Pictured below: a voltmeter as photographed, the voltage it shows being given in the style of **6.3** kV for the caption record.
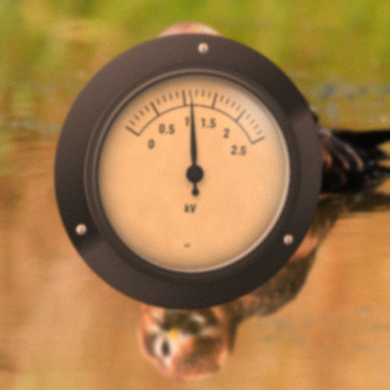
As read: **1.1** kV
